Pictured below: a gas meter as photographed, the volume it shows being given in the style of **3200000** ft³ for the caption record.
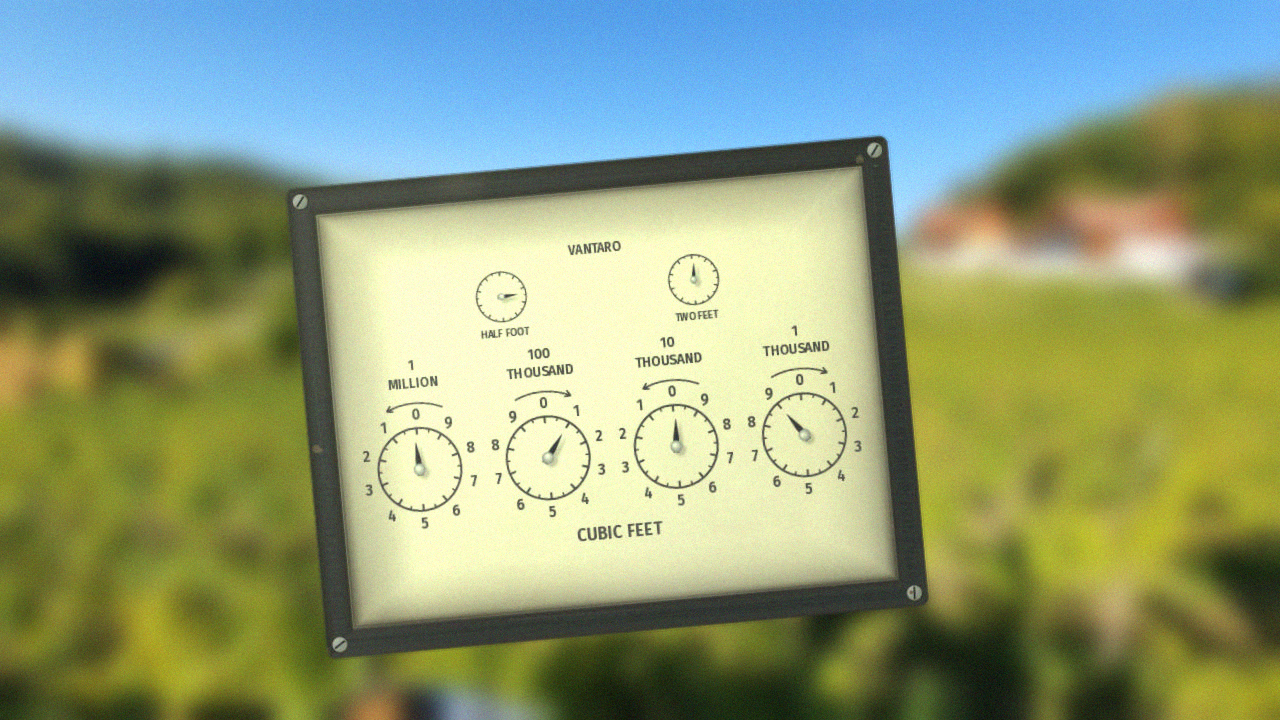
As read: **9900** ft³
